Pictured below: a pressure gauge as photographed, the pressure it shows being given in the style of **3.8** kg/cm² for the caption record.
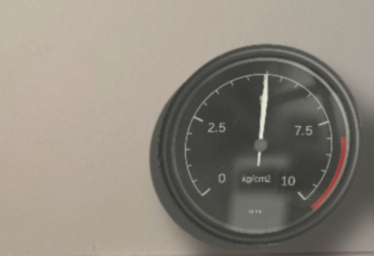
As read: **5** kg/cm²
